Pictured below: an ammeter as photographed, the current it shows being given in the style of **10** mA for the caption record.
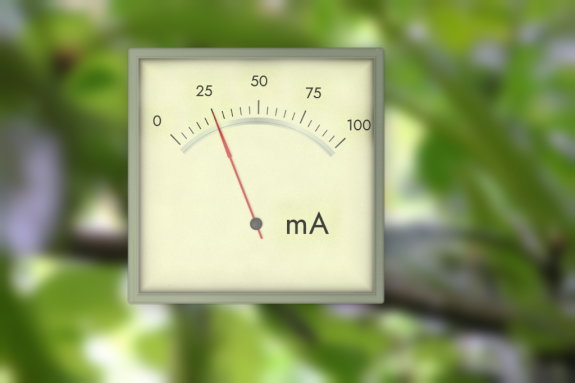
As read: **25** mA
